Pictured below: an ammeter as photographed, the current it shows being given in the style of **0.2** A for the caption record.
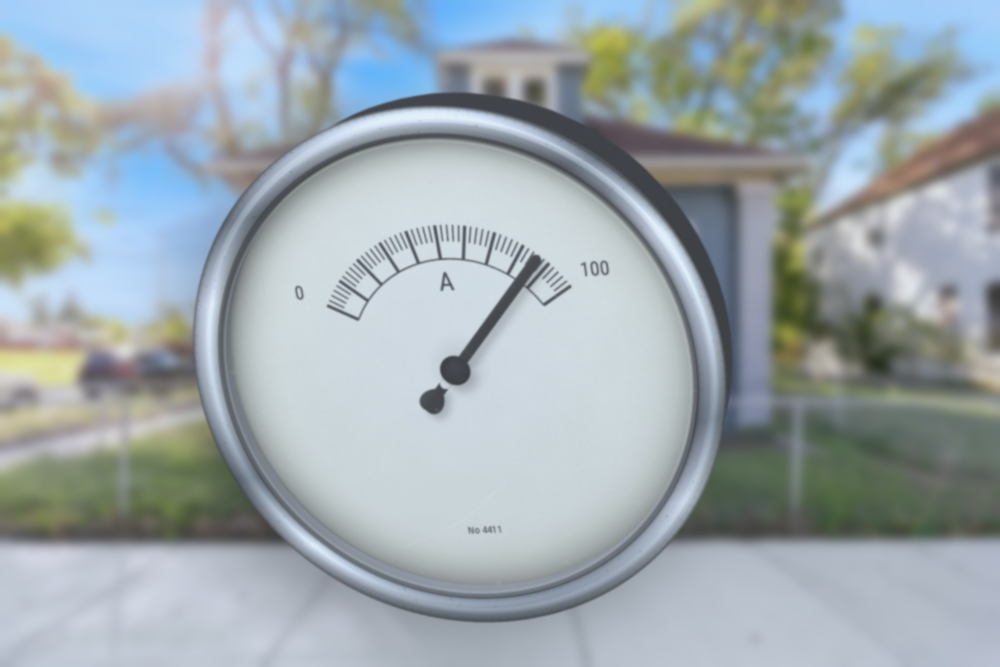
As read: **86** A
